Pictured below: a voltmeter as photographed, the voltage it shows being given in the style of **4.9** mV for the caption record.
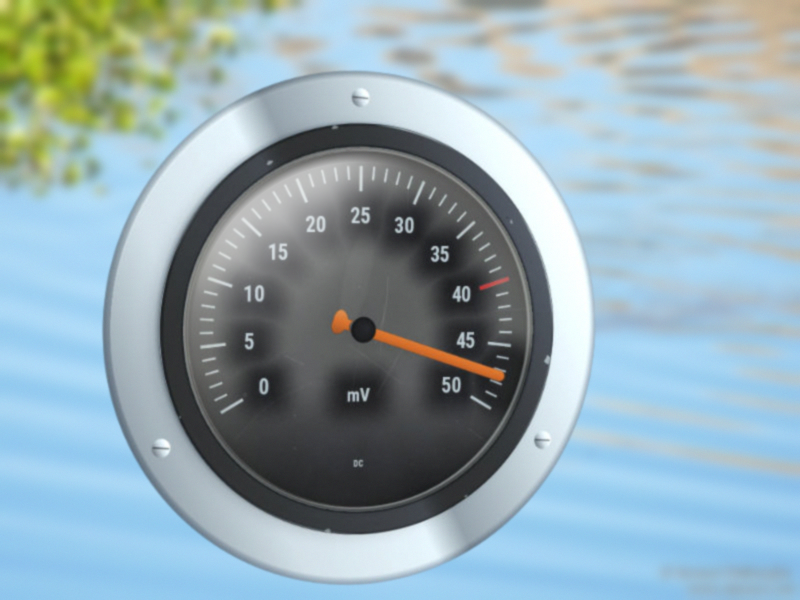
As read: **47.5** mV
